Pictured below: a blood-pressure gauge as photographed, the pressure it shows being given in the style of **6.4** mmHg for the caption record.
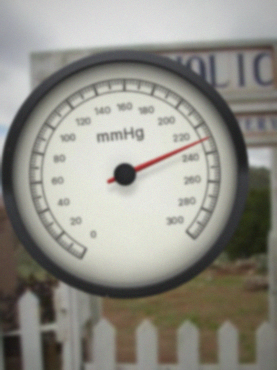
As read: **230** mmHg
